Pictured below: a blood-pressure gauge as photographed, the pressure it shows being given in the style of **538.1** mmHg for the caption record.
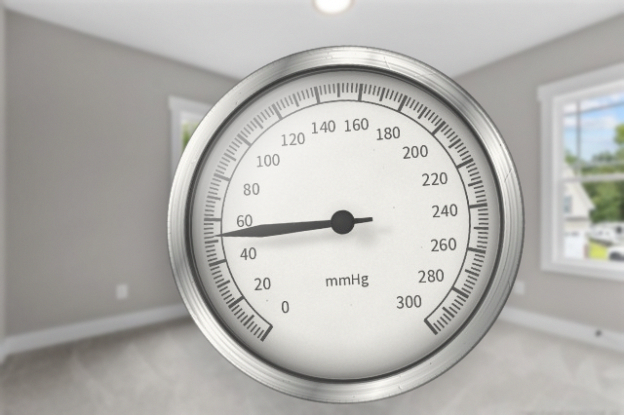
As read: **52** mmHg
